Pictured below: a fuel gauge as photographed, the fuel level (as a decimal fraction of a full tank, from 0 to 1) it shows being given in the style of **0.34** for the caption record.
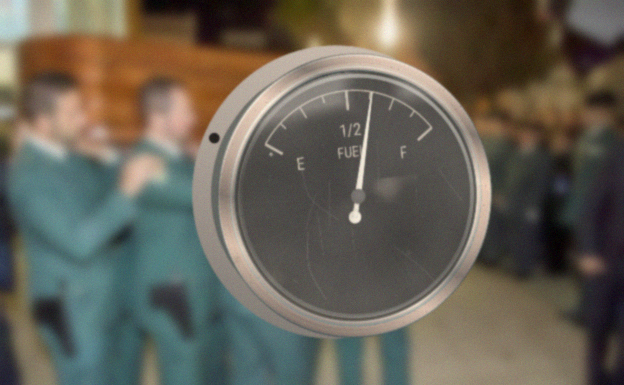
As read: **0.625**
